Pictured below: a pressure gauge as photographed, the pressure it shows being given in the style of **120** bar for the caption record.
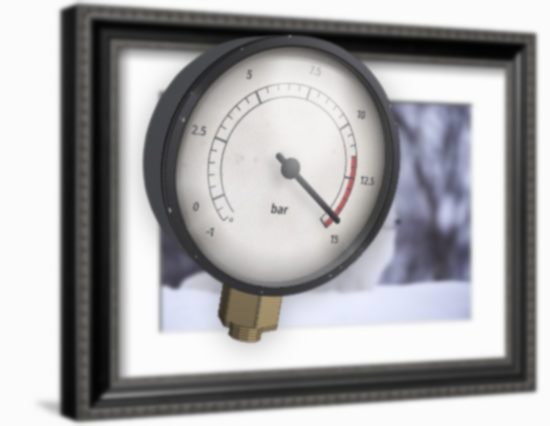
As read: **14.5** bar
